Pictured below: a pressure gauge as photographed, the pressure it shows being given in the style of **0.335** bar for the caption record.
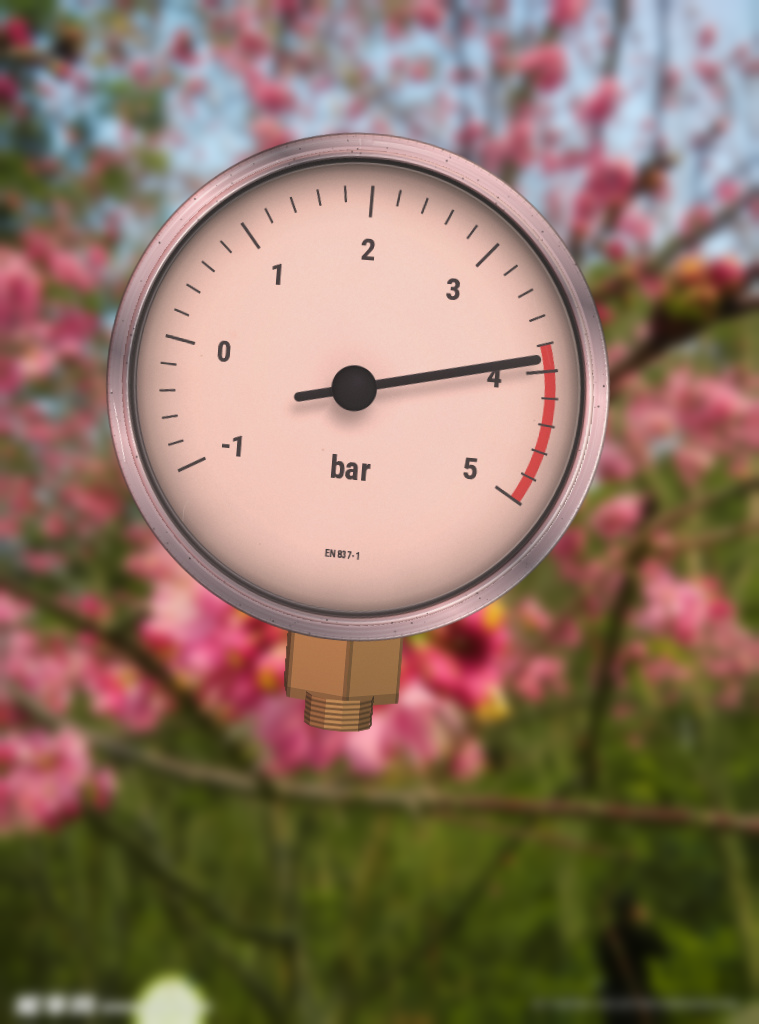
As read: **3.9** bar
